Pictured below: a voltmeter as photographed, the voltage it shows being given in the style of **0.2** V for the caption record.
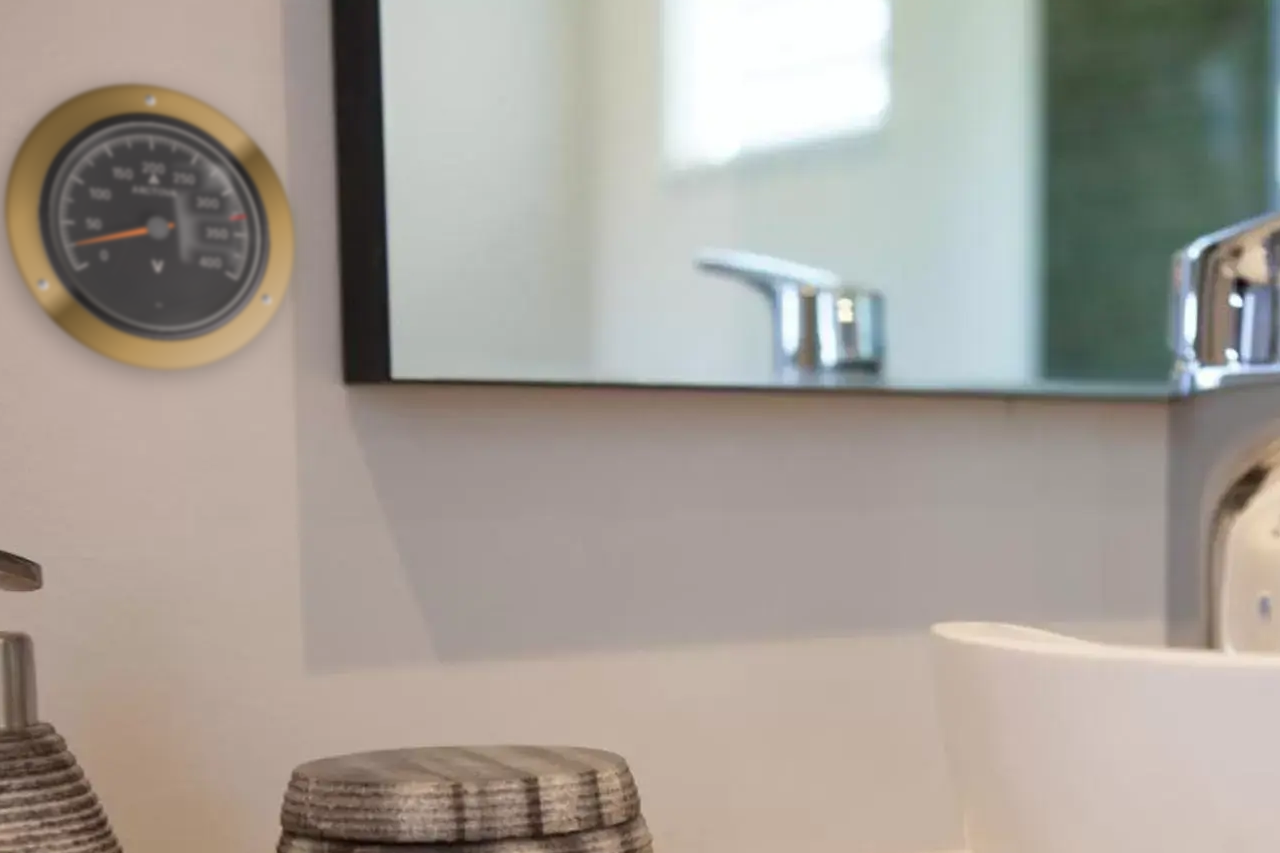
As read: **25** V
